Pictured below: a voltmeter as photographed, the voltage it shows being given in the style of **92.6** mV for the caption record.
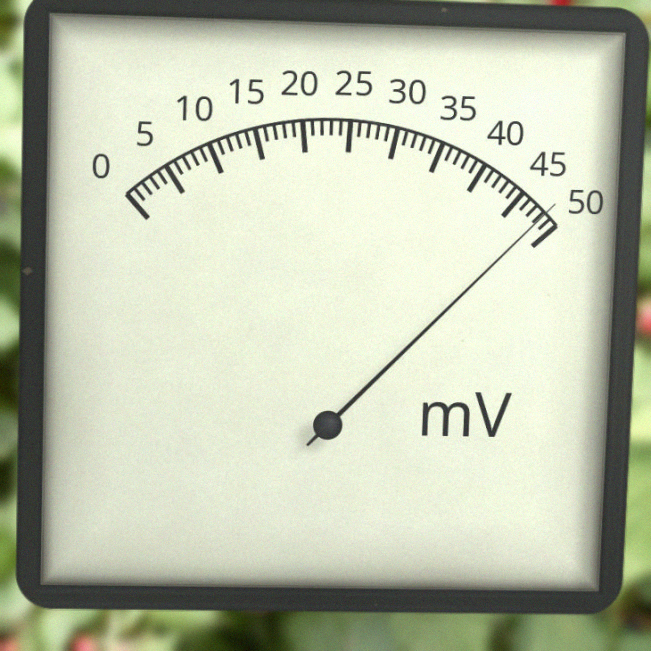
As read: **48** mV
